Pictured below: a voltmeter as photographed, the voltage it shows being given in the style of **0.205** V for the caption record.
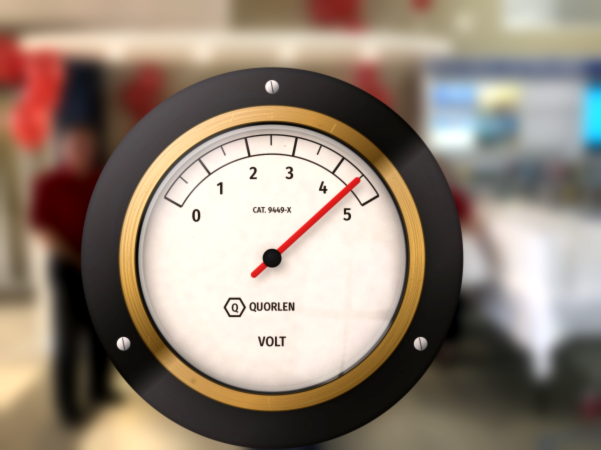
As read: **4.5** V
